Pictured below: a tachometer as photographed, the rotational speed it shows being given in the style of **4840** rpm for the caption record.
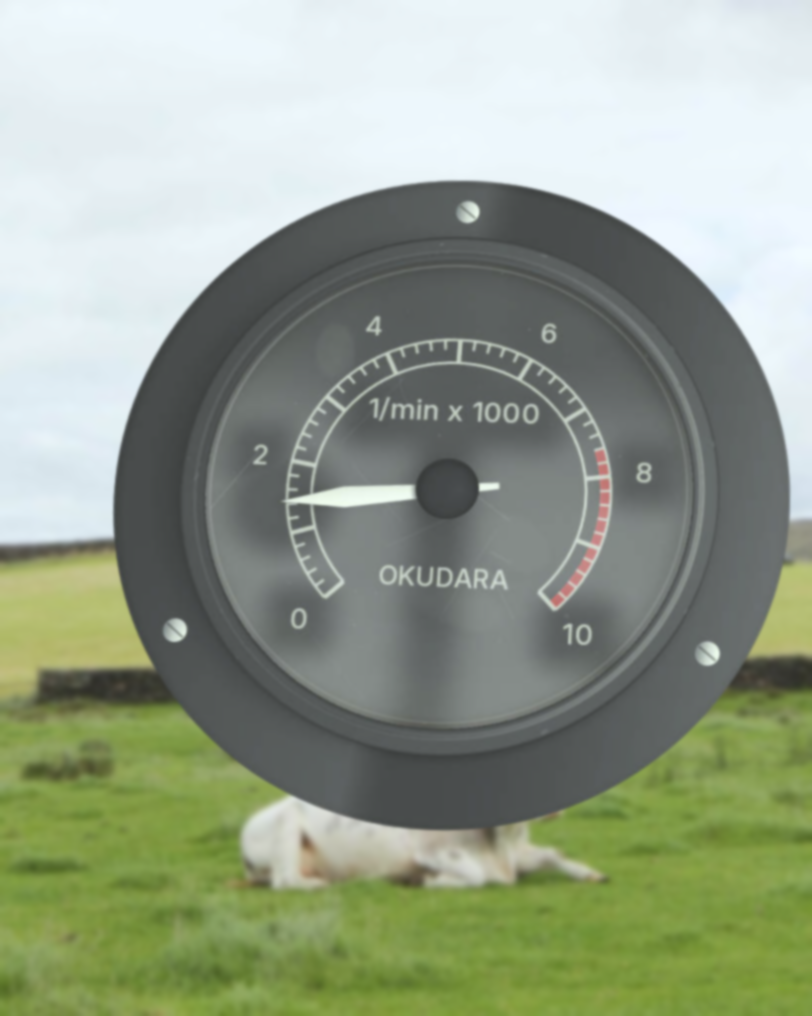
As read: **1400** rpm
